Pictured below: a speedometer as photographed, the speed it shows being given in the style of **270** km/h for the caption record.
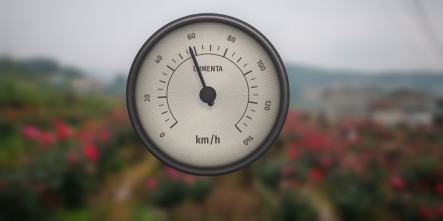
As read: **57.5** km/h
